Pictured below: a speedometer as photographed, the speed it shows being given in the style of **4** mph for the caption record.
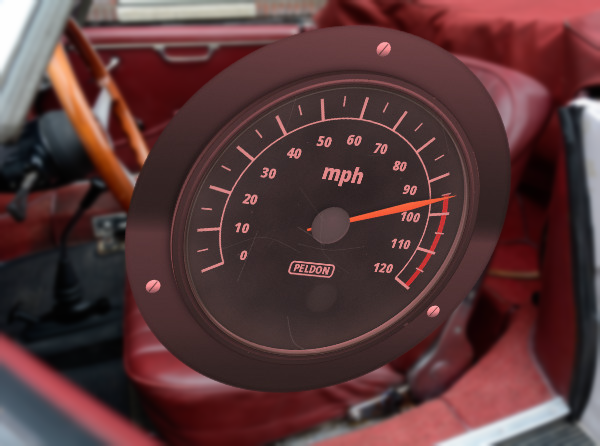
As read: **95** mph
